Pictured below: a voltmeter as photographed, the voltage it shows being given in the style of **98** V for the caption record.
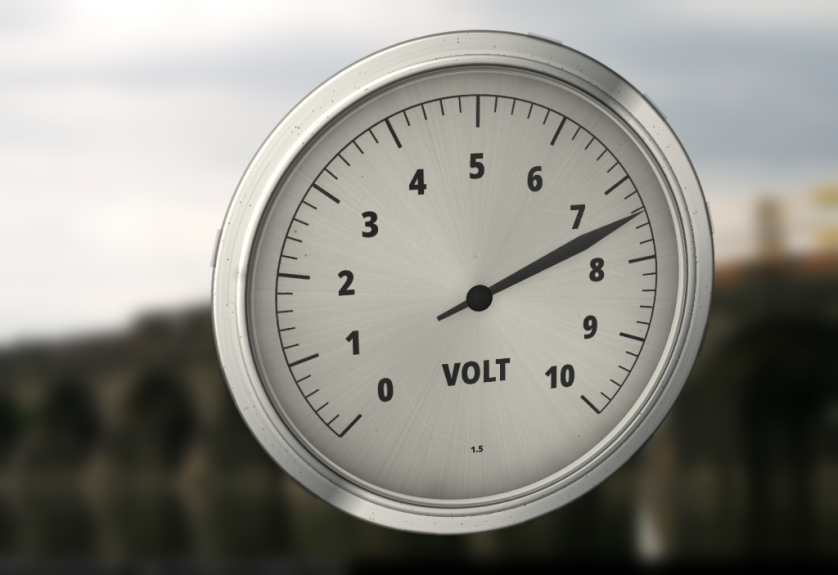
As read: **7.4** V
